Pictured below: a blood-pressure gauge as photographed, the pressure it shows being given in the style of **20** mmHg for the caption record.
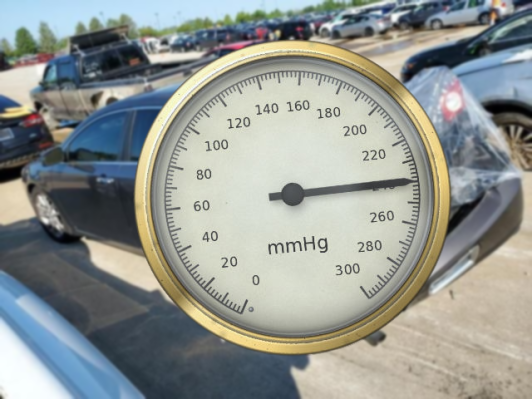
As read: **240** mmHg
